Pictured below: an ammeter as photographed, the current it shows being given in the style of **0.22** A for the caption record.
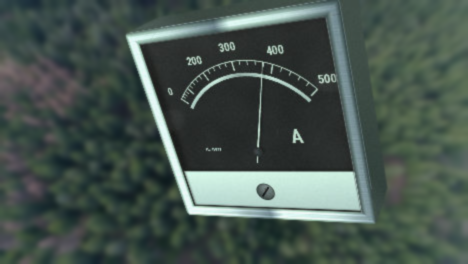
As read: **380** A
